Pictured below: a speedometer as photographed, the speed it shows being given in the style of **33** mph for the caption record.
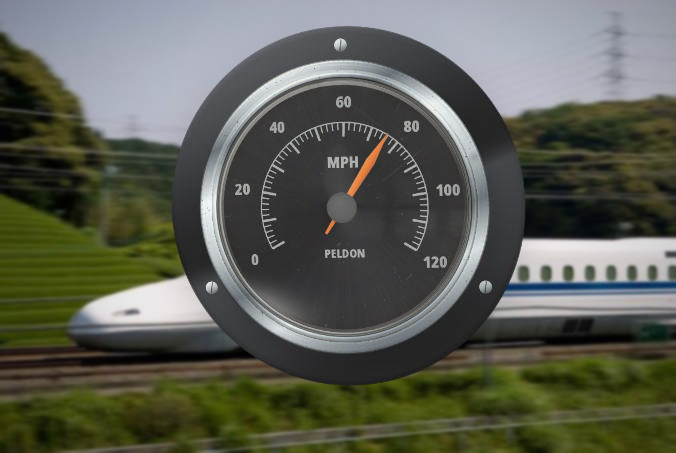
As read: **76** mph
